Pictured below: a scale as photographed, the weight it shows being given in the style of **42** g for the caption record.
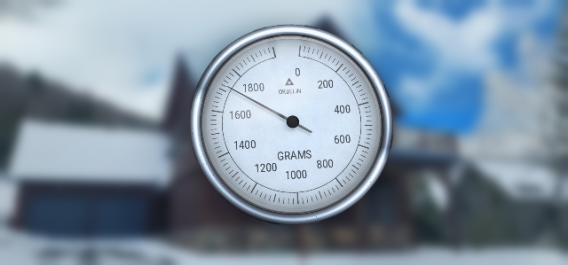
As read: **1720** g
